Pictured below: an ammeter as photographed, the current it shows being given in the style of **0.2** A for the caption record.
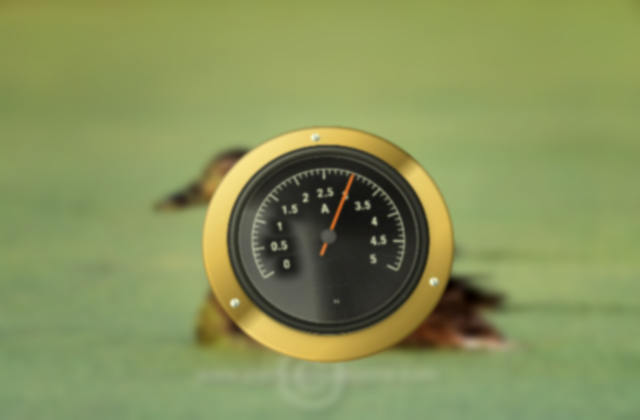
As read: **3** A
